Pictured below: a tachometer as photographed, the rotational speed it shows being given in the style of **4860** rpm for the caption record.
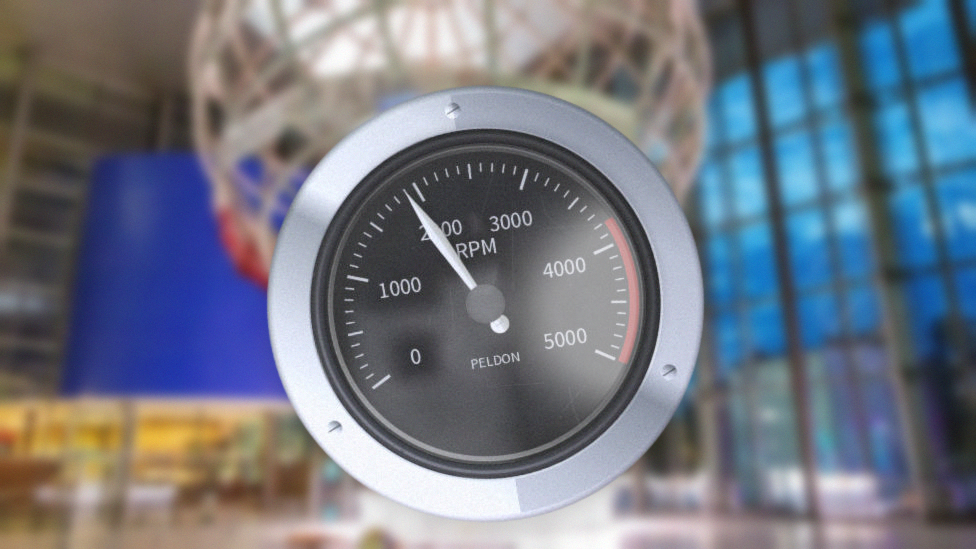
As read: **1900** rpm
